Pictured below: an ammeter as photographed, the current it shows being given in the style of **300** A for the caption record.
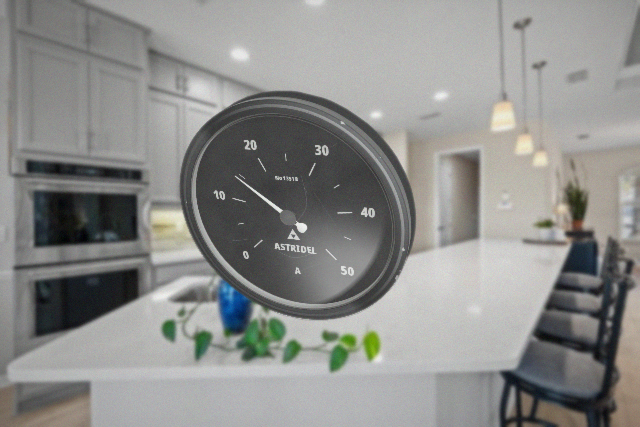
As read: **15** A
